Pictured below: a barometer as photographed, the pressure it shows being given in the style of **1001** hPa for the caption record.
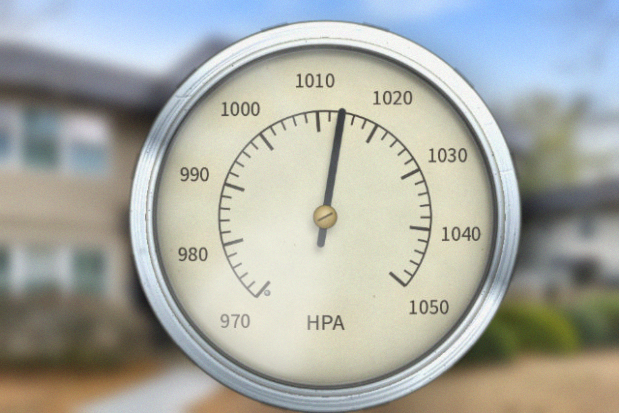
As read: **1014** hPa
